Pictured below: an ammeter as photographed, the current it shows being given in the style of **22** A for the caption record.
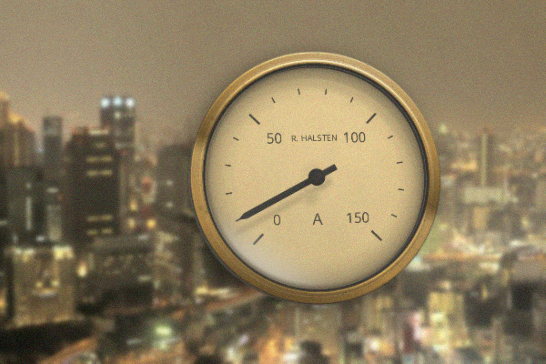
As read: **10** A
